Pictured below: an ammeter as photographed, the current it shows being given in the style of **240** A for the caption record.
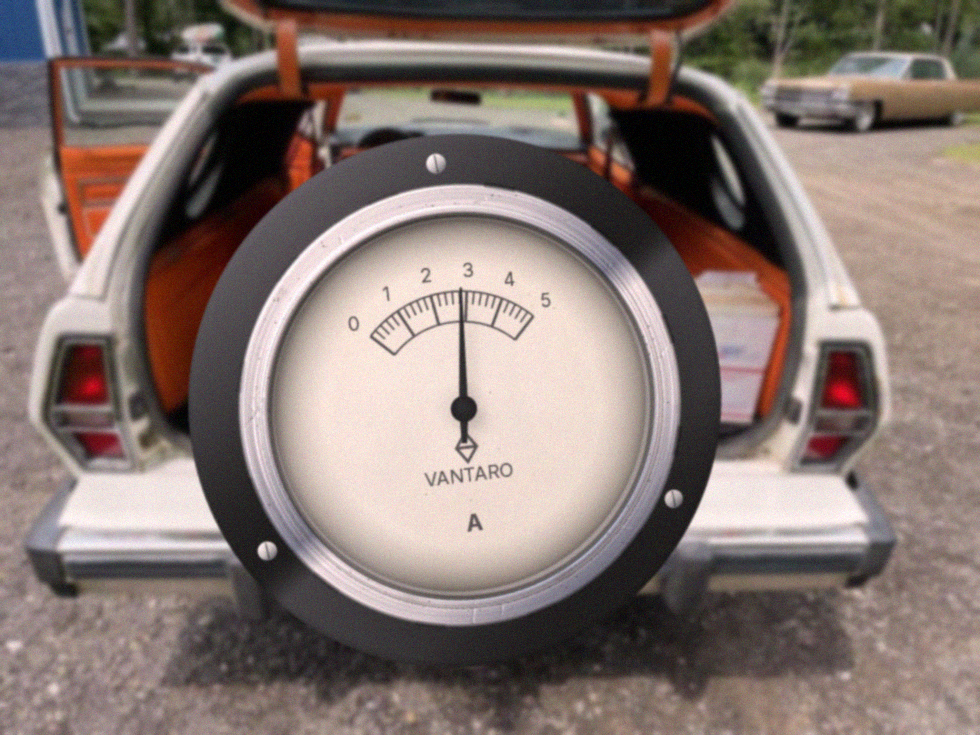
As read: **2.8** A
